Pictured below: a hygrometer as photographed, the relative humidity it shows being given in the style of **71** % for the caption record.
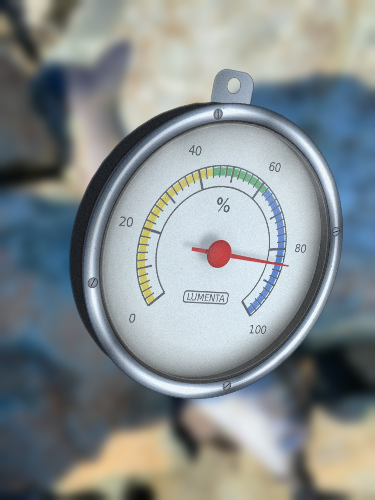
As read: **84** %
